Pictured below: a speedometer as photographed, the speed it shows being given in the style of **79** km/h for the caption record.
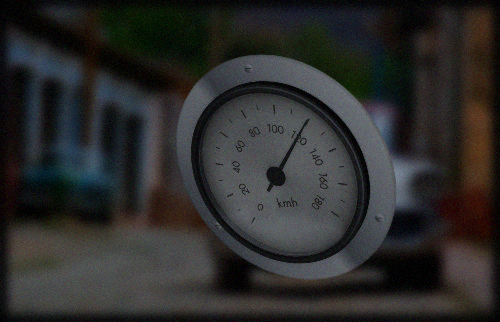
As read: **120** km/h
